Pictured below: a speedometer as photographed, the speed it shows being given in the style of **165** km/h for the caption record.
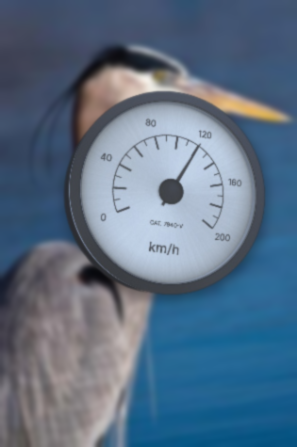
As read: **120** km/h
